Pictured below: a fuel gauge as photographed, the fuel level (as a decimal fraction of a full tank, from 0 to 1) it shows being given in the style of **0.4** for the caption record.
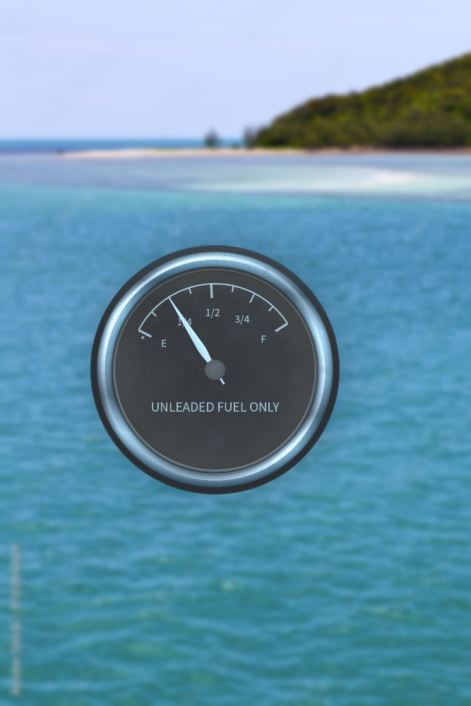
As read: **0.25**
